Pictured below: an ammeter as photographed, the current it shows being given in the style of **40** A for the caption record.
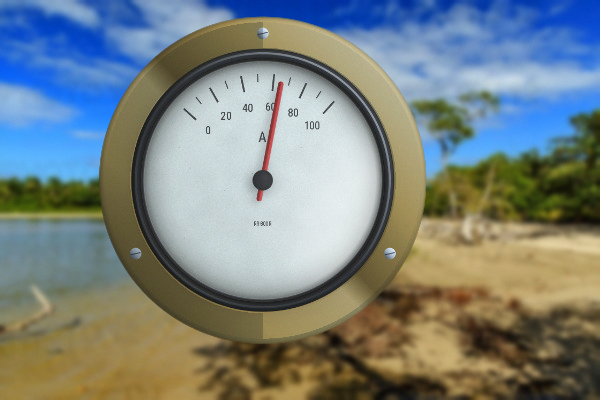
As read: **65** A
